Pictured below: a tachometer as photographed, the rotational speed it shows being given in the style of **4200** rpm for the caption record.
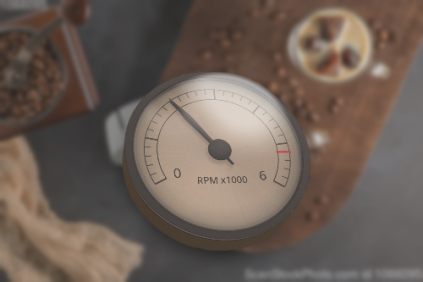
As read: **2000** rpm
